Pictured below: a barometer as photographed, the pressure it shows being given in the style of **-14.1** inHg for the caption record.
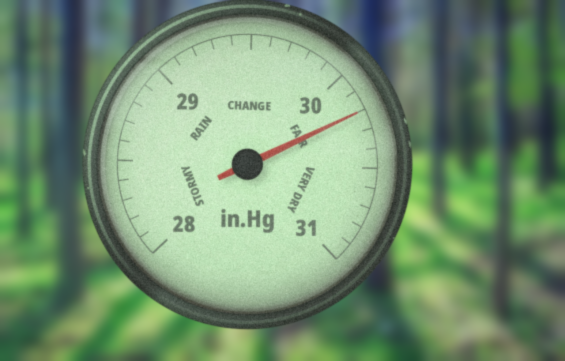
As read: **30.2** inHg
